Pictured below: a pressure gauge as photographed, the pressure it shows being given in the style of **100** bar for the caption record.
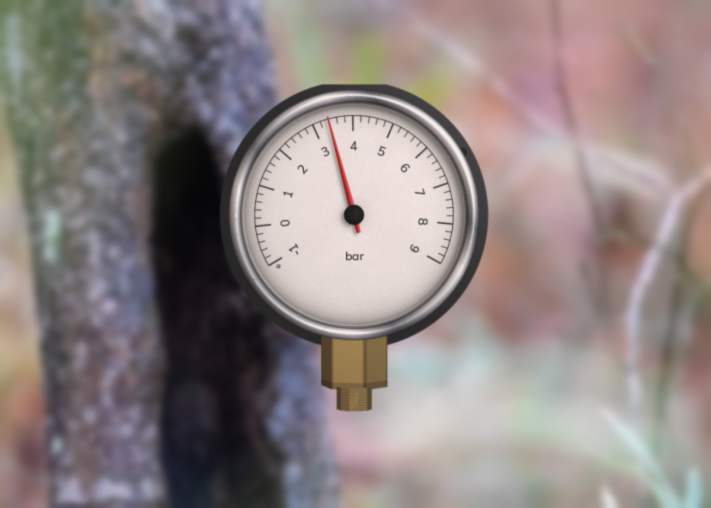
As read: **3.4** bar
